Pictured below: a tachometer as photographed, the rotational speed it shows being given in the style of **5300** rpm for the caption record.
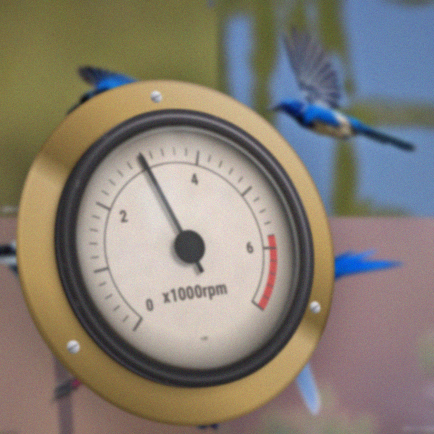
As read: **3000** rpm
